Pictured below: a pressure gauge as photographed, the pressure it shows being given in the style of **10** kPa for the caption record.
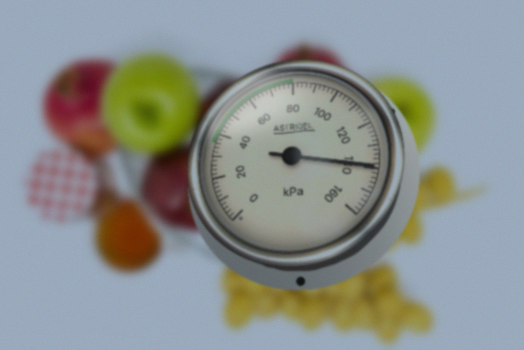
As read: **140** kPa
